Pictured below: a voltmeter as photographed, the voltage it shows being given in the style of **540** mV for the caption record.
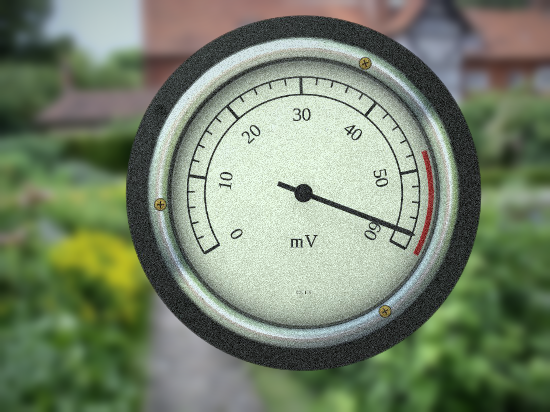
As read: **58** mV
